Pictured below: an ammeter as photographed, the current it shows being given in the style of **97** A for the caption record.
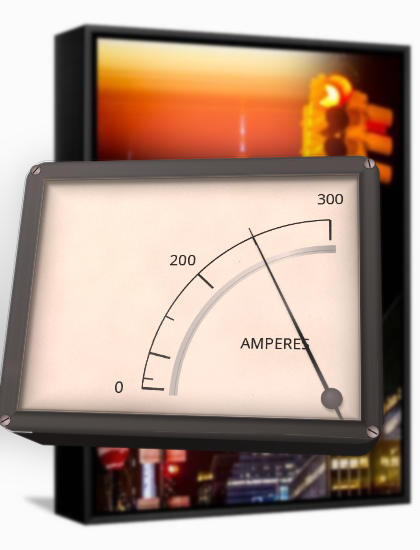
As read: **250** A
